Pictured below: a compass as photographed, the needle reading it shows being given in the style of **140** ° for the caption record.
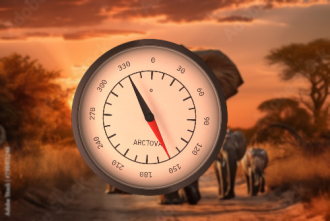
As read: **150** °
